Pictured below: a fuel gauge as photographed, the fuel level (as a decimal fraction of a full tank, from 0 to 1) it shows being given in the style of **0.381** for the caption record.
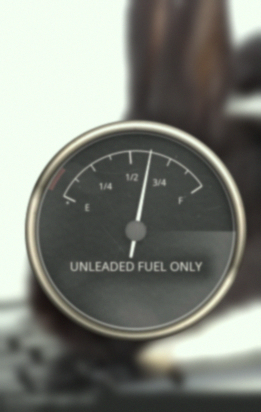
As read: **0.625**
